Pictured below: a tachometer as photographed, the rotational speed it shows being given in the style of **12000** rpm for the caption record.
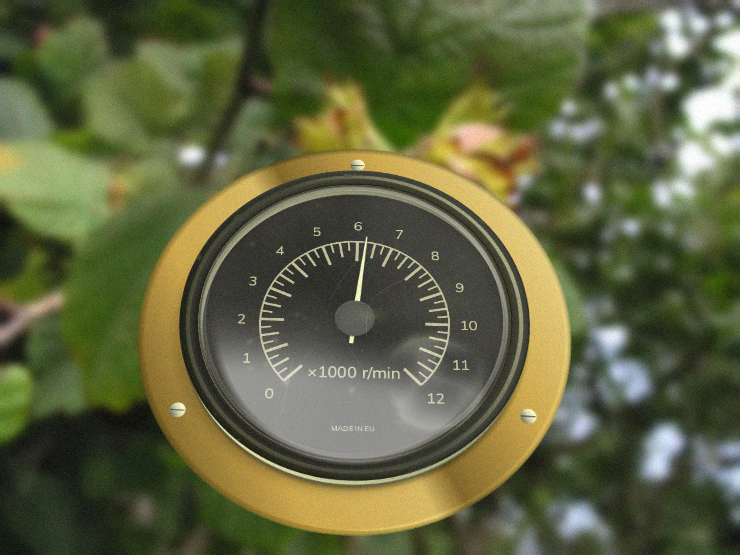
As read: **6250** rpm
